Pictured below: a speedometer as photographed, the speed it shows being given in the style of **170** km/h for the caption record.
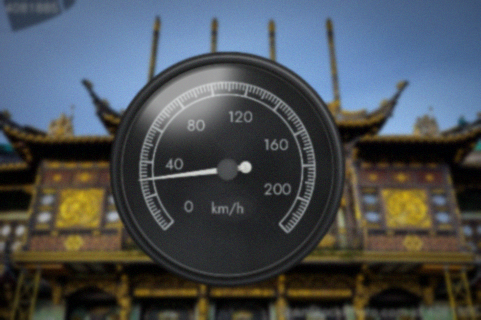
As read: **30** km/h
